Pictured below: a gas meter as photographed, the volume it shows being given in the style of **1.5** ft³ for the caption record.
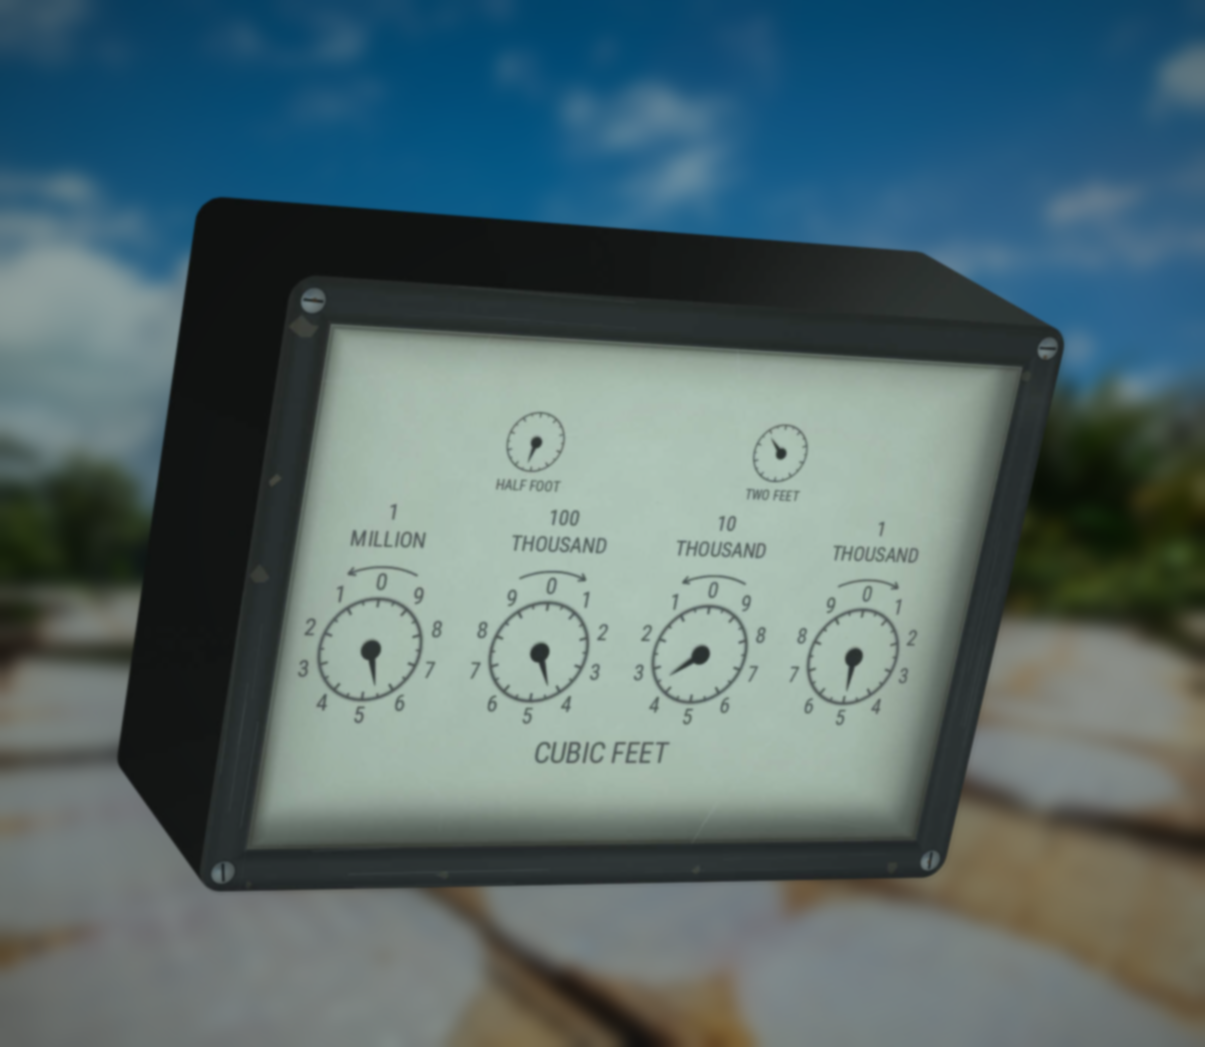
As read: **543500** ft³
